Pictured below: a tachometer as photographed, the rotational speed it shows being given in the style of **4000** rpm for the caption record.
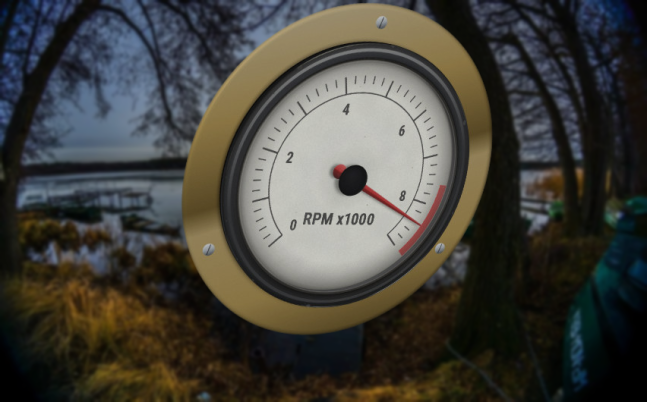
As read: **8400** rpm
